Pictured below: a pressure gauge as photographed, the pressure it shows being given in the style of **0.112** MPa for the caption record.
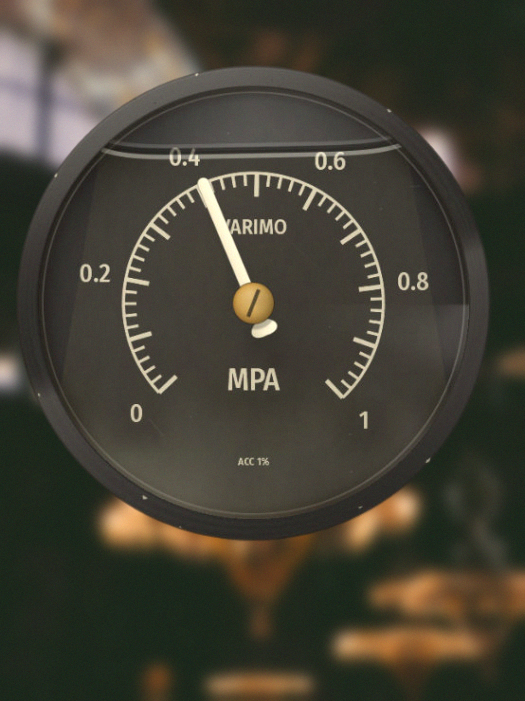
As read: **0.41** MPa
